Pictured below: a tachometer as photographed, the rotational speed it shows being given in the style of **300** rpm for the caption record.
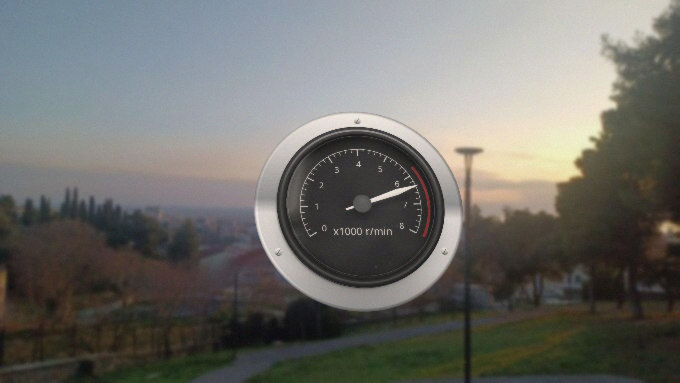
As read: **6400** rpm
